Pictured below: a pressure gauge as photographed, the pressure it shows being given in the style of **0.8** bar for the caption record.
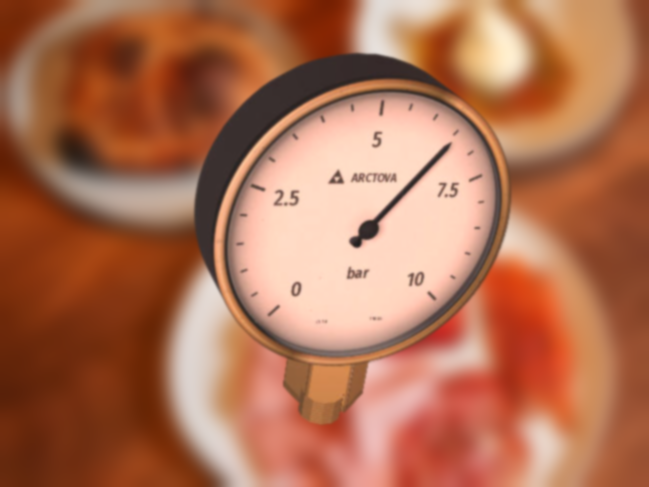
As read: **6.5** bar
